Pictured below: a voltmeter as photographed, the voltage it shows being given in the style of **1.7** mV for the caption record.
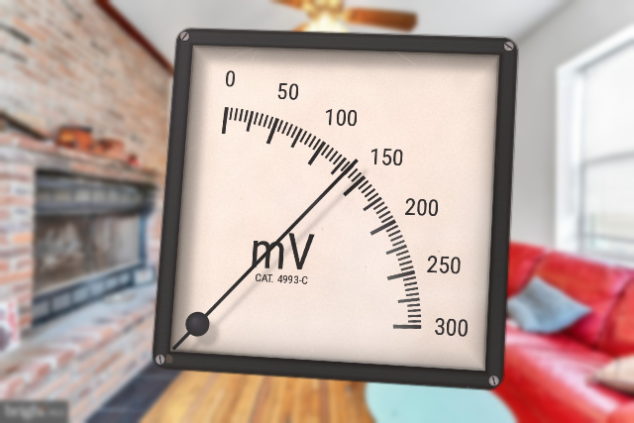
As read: **135** mV
